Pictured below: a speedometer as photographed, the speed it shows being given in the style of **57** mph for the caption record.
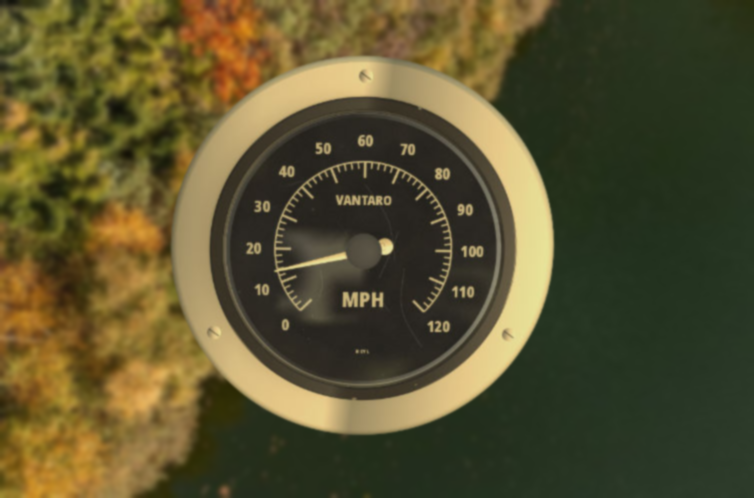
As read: **14** mph
